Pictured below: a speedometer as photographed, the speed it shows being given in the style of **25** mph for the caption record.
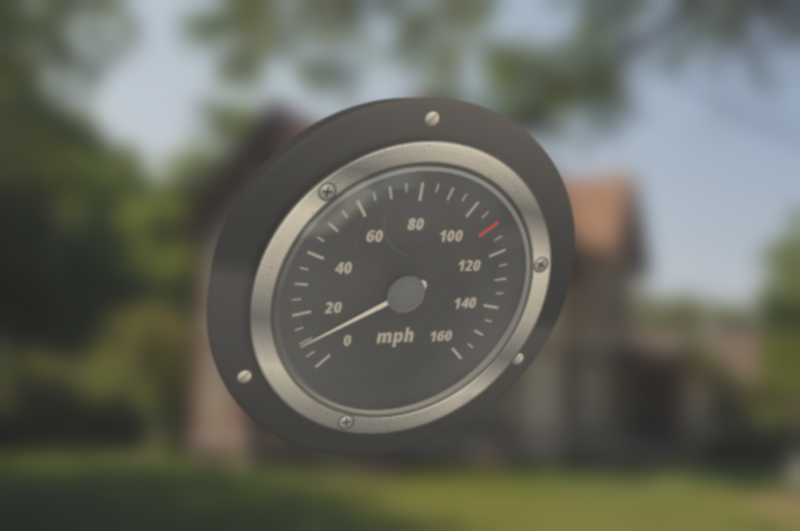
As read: **10** mph
